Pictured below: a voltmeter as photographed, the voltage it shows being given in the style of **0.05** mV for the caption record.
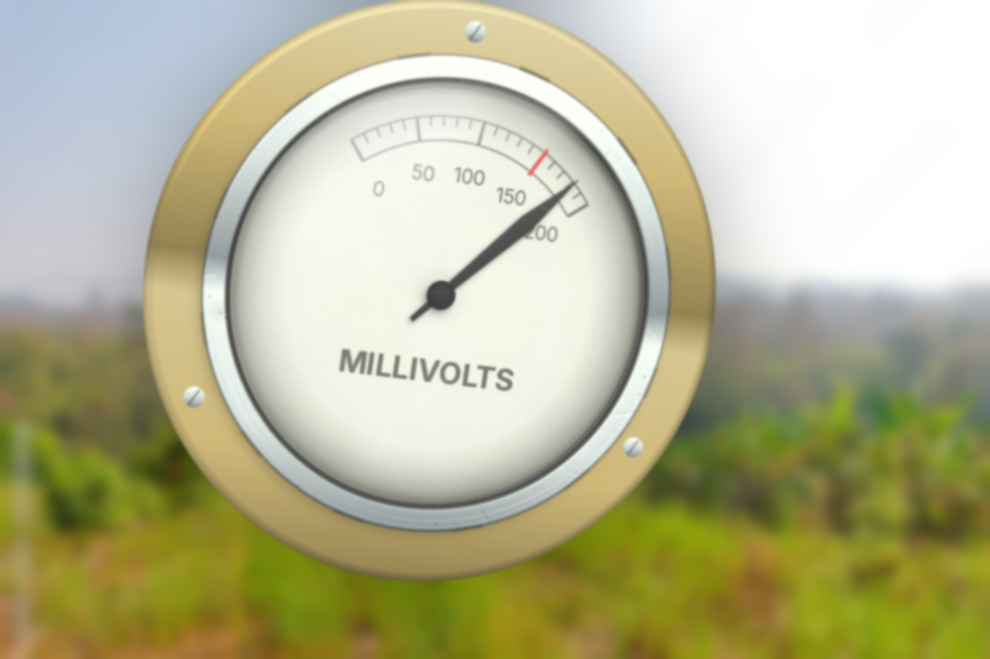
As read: **180** mV
